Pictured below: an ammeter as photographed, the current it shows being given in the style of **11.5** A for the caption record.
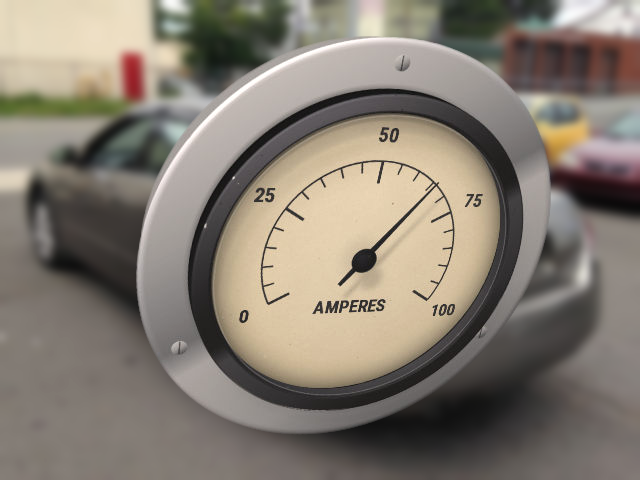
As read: **65** A
